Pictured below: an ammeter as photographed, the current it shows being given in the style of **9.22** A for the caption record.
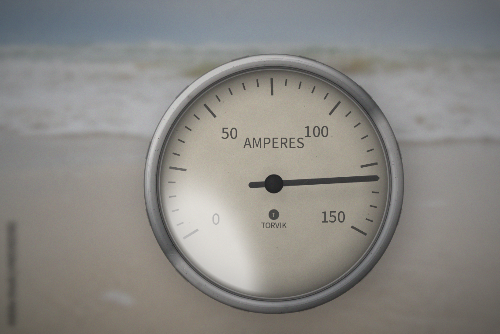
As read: **130** A
